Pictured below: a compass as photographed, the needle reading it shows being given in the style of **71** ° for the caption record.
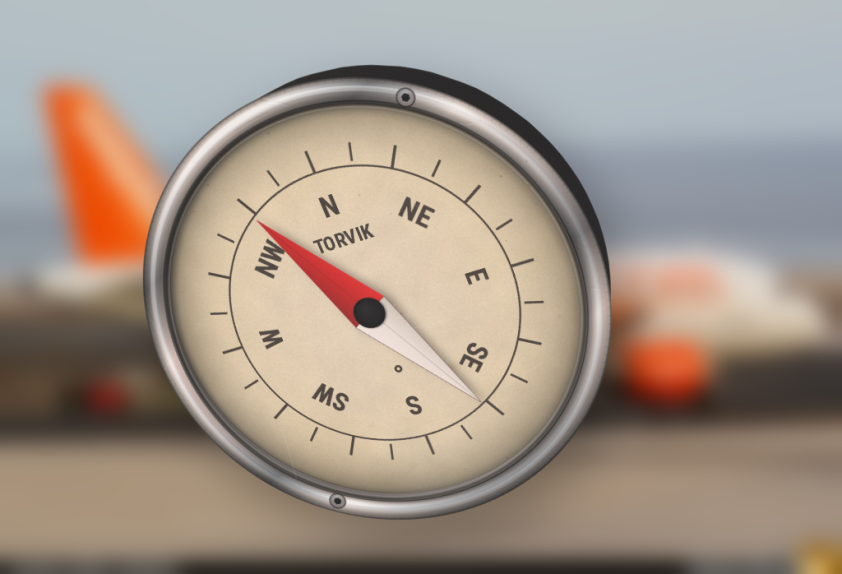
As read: **330** °
